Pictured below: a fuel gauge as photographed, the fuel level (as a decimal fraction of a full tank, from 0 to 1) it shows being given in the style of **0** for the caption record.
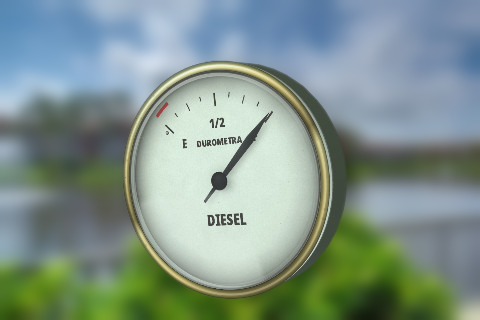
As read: **1**
